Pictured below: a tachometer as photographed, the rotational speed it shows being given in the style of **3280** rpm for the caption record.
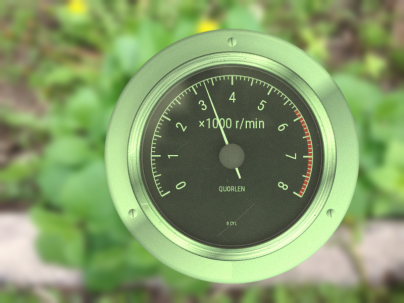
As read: **3300** rpm
